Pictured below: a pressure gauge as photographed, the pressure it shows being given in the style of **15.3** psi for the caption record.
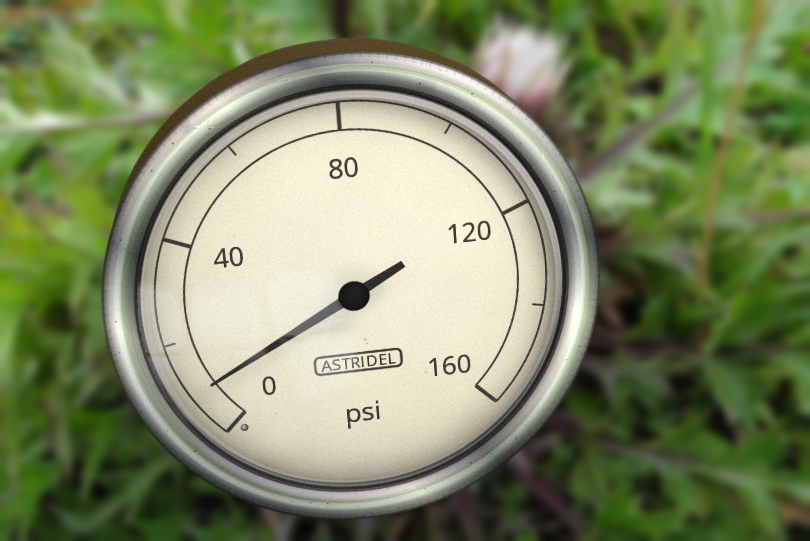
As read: **10** psi
